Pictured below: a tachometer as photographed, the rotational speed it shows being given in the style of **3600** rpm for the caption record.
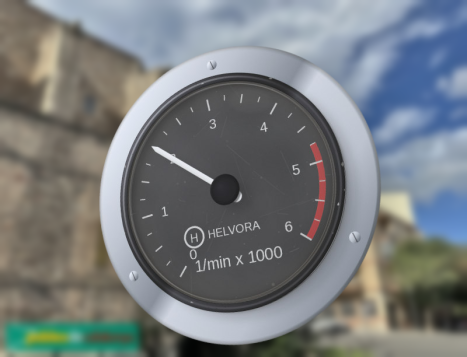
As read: **2000** rpm
